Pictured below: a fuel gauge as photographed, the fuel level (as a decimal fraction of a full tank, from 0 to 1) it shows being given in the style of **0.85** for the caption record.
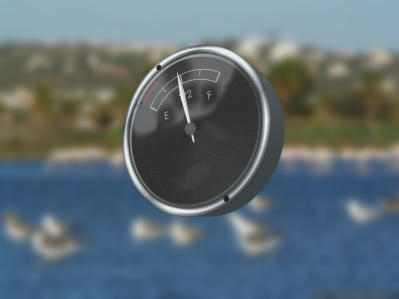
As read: **0.5**
